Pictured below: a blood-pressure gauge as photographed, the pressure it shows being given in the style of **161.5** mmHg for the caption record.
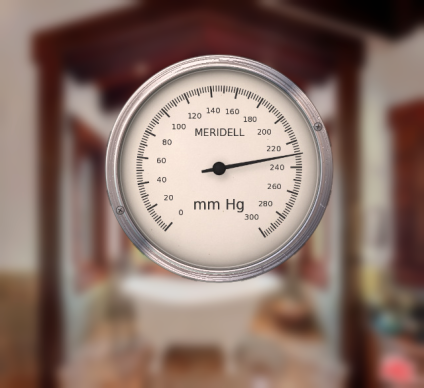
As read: **230** mmHg
